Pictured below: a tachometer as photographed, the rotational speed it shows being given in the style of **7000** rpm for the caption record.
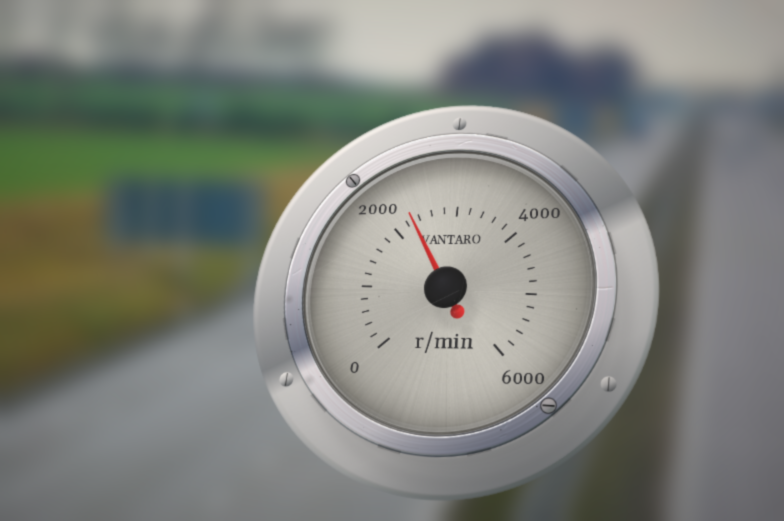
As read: **2300** rpm
